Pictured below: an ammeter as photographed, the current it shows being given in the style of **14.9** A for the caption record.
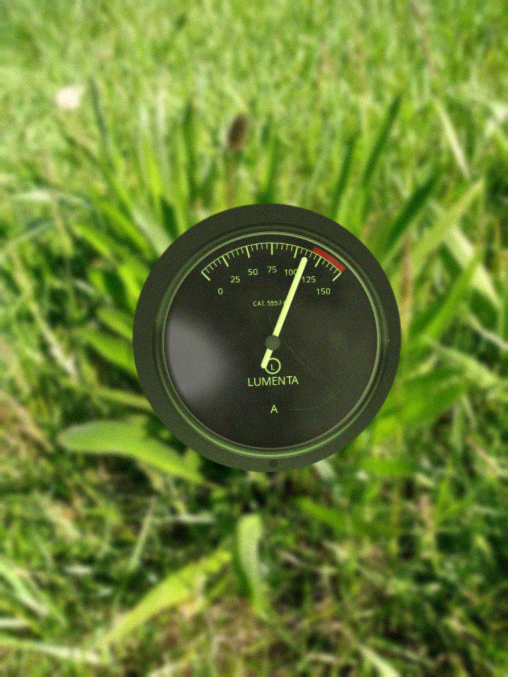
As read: **110** A
